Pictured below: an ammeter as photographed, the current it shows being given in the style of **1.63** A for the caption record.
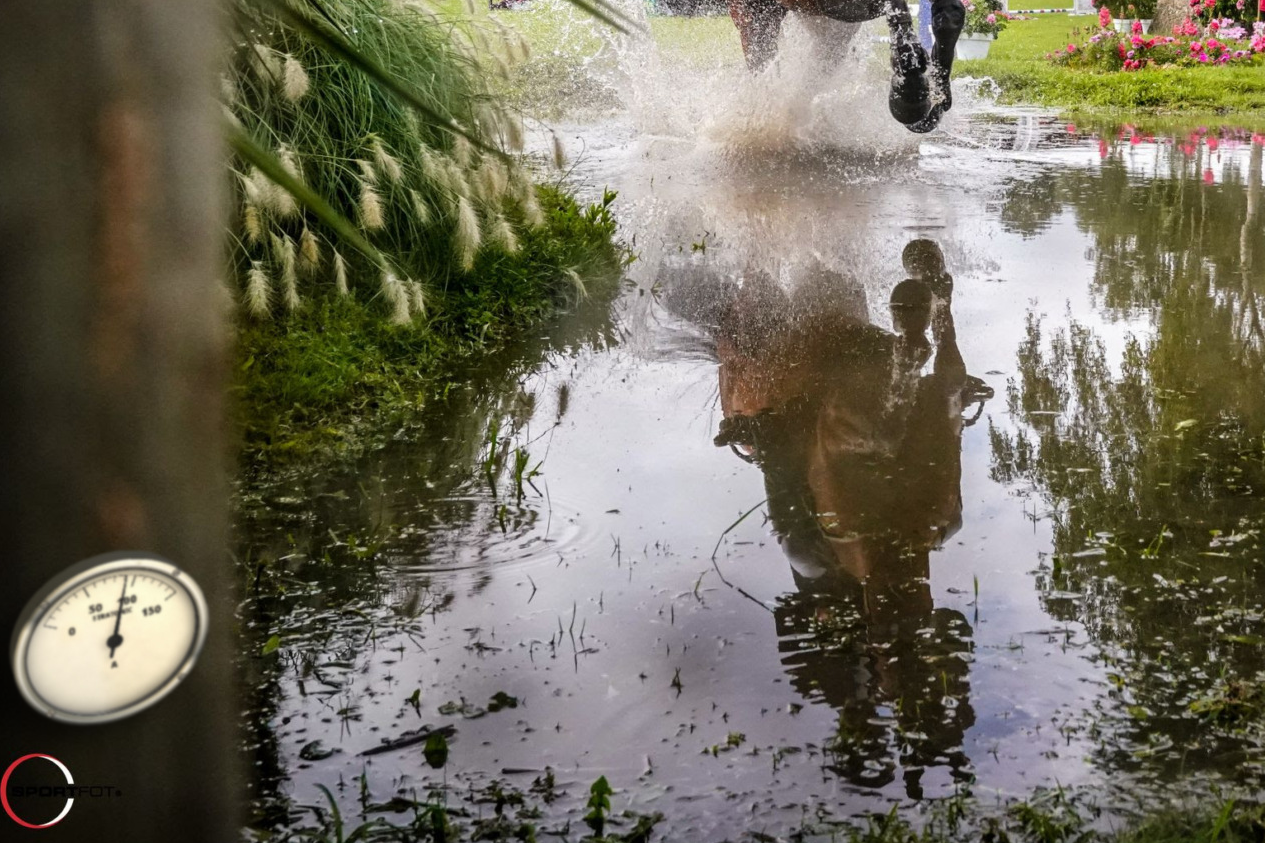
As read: **90** A
